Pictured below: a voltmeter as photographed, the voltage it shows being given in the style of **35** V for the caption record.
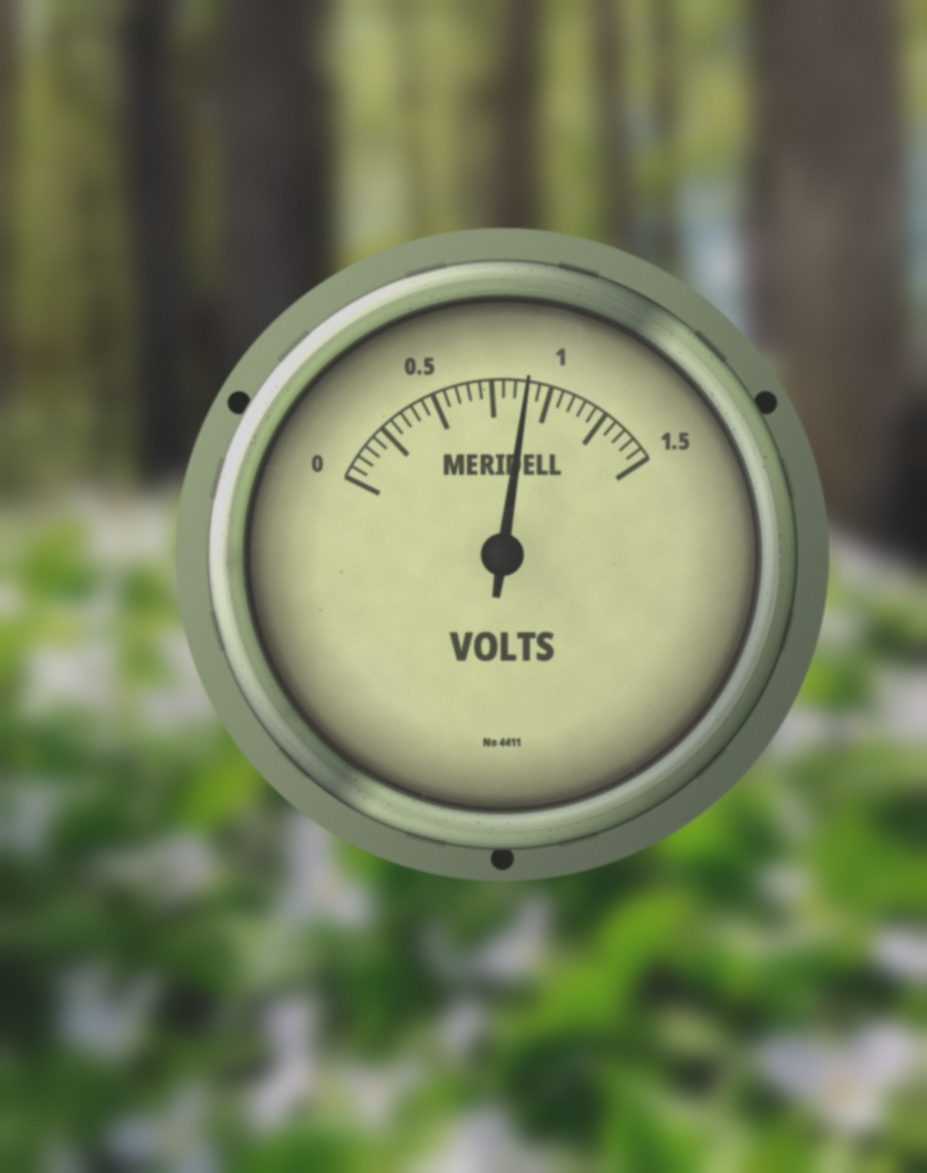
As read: **0.9** V
